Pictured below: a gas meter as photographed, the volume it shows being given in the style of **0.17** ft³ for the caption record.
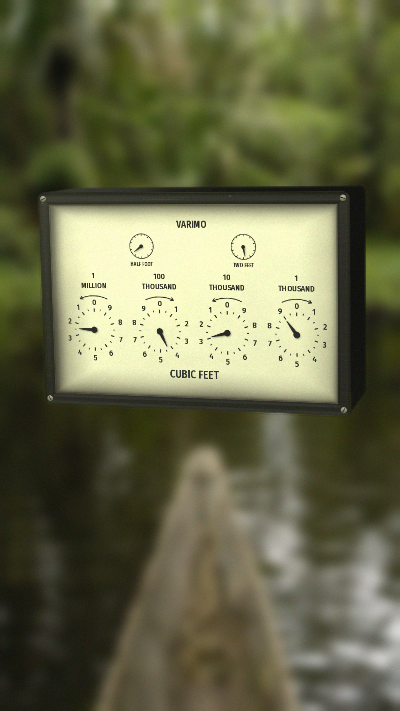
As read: **242900** ft³
